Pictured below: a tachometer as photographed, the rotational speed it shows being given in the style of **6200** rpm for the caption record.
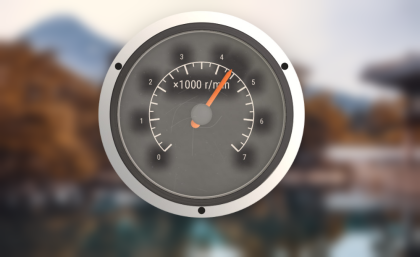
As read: **4375** rpm
